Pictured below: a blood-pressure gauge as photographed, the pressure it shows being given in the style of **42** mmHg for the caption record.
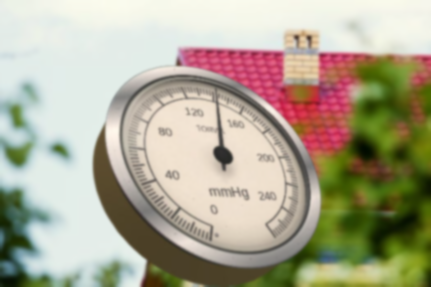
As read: **140** mmHg
